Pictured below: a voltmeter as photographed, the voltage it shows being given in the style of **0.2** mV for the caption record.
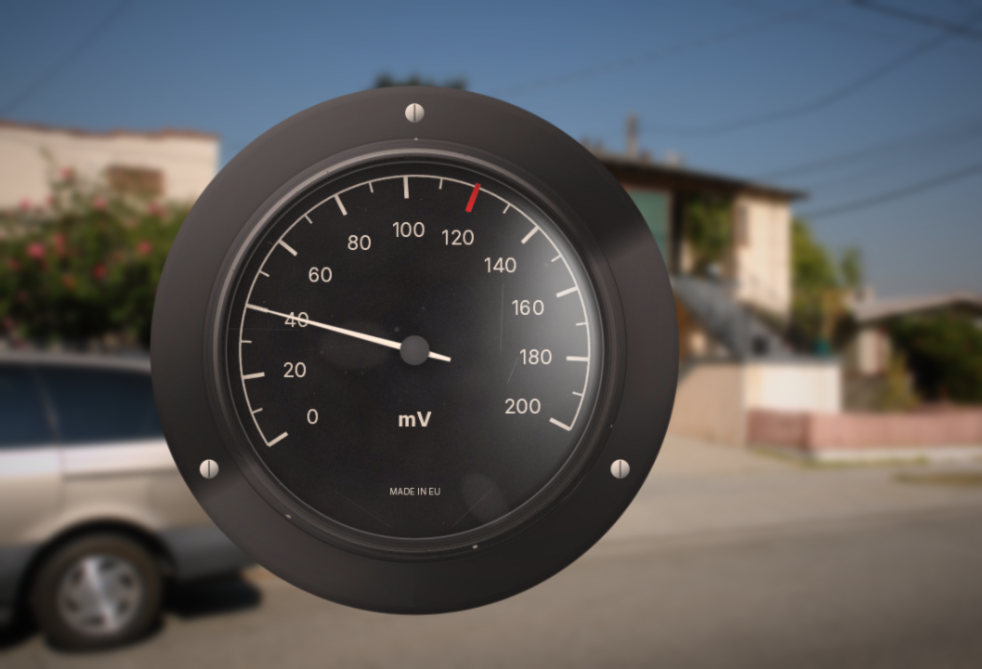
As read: **40** mV
